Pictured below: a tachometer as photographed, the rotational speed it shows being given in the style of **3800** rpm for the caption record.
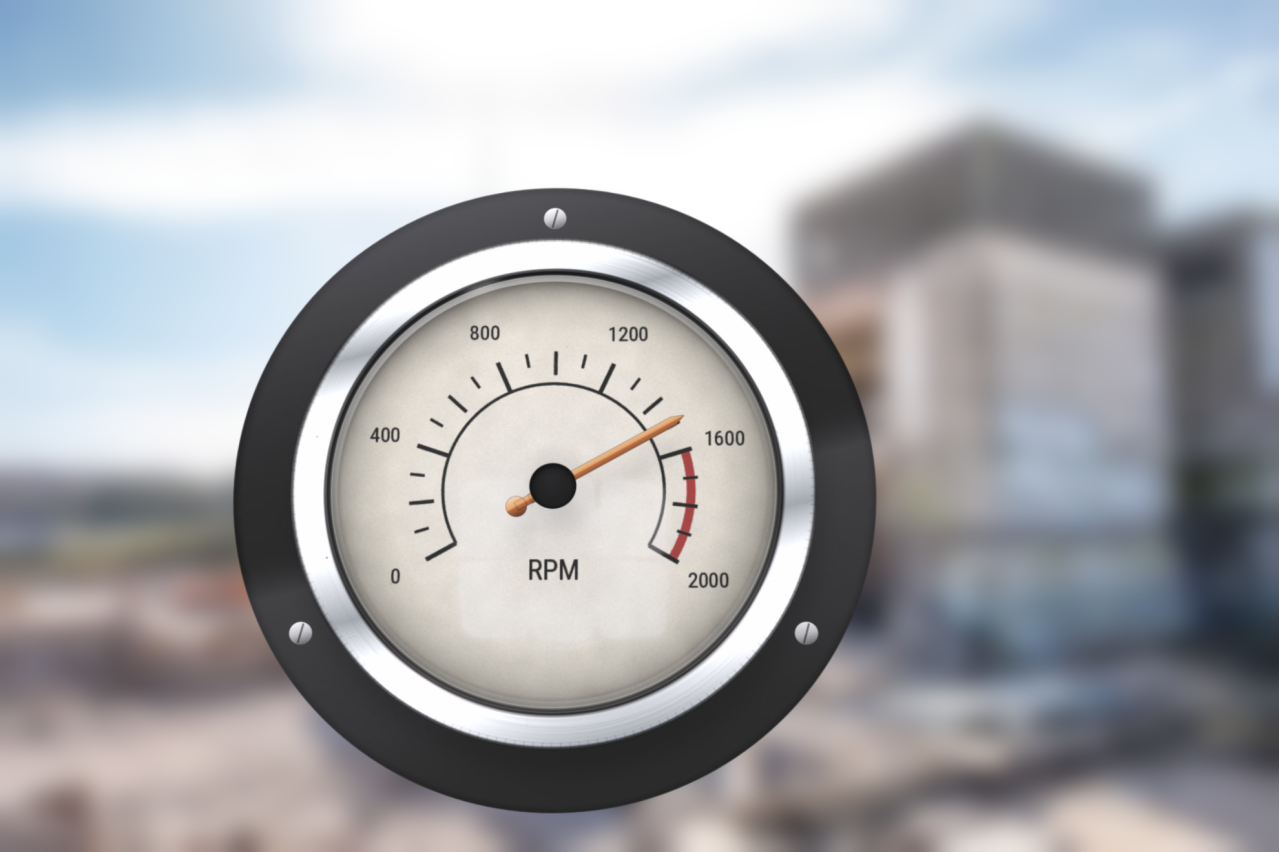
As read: **1500** rpm
